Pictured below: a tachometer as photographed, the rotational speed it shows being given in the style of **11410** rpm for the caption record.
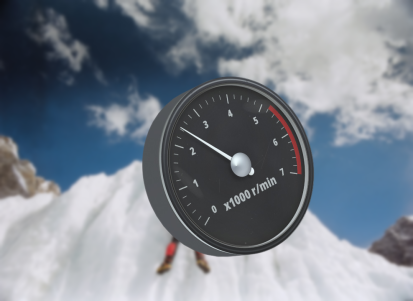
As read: **2400** rpm
